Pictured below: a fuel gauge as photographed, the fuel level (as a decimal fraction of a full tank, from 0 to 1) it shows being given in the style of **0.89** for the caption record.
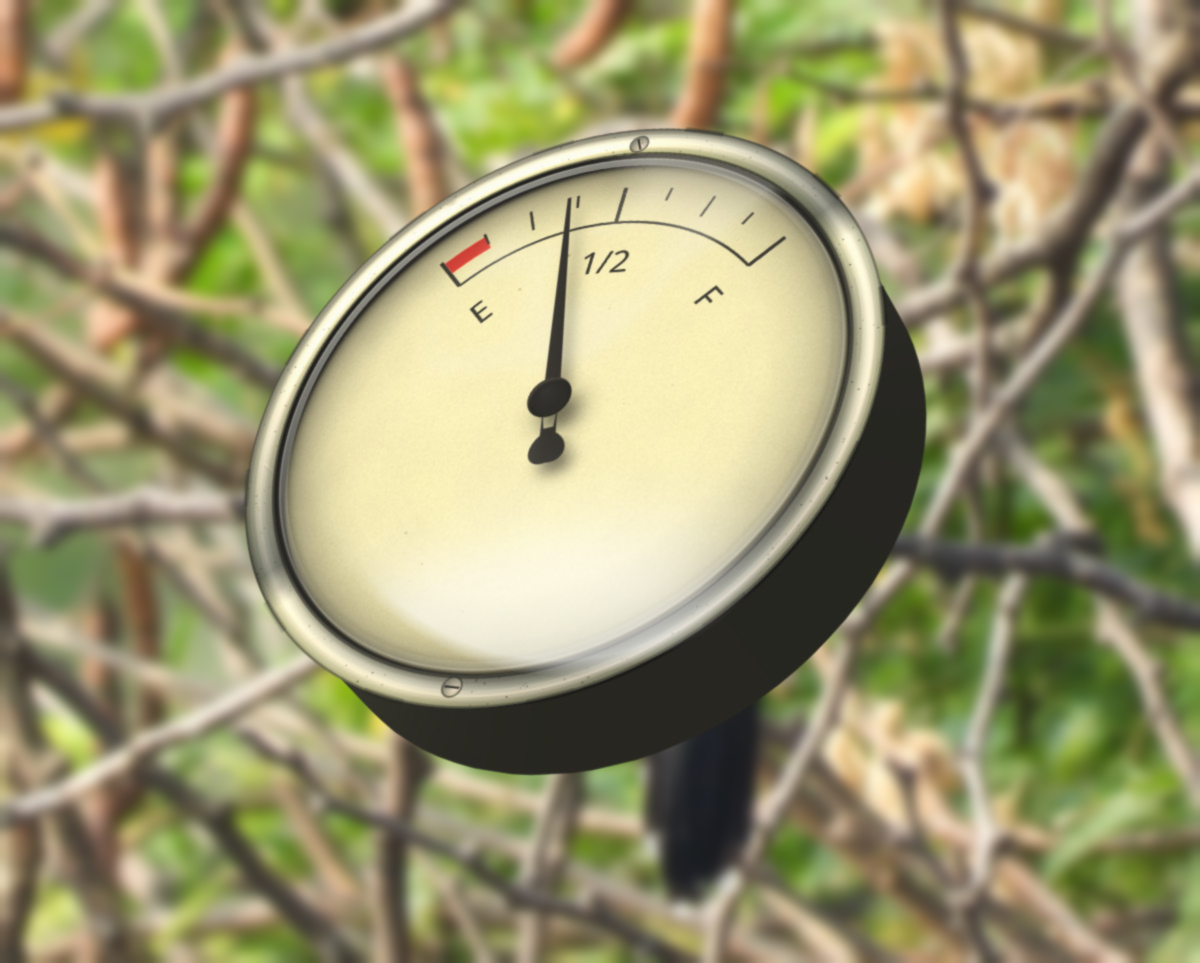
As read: **0.375**
